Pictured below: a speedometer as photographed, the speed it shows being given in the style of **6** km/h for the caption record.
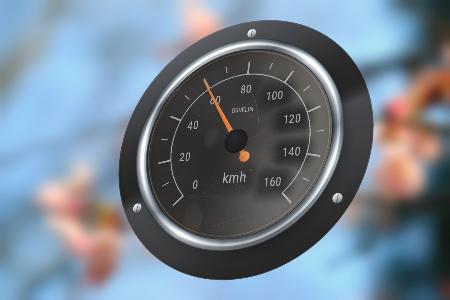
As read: **60** km/h
